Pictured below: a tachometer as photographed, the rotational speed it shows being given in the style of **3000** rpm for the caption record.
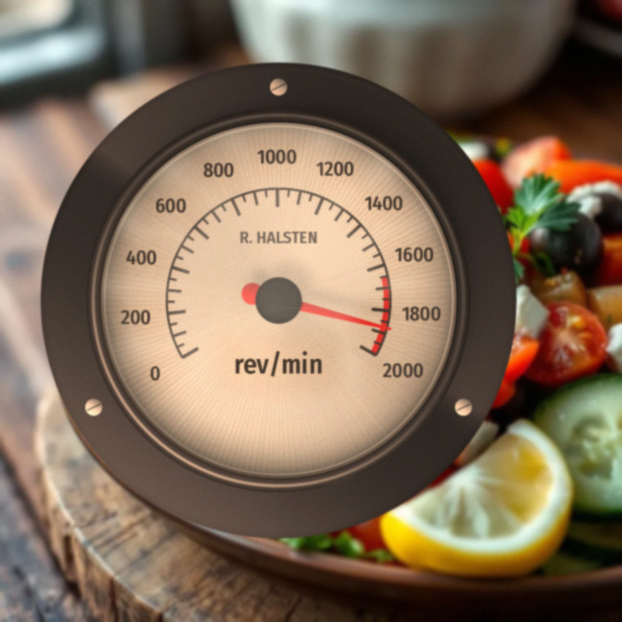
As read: **1875** rpm
